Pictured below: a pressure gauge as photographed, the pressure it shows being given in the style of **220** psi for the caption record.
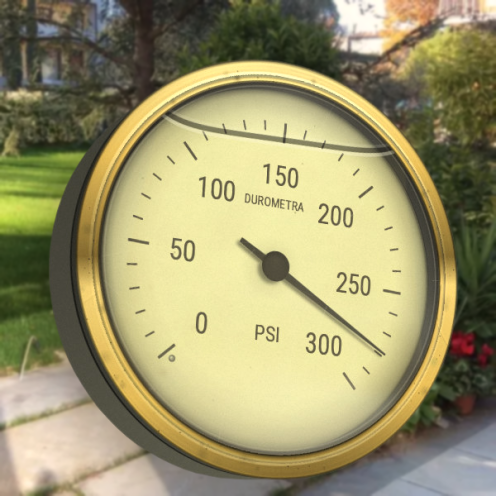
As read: **280** psi
